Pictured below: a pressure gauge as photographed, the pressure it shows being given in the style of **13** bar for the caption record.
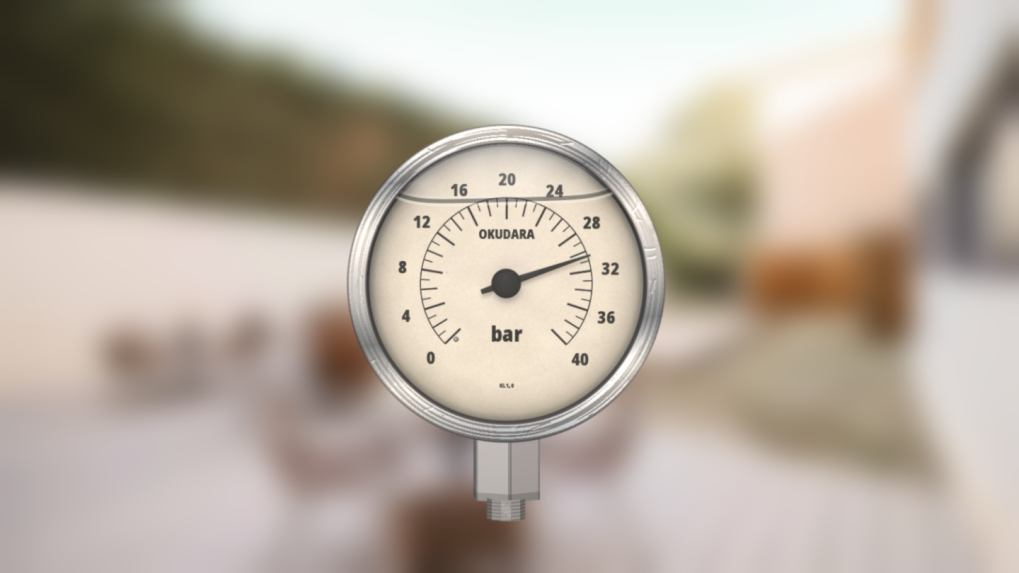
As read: **30.5** bar
